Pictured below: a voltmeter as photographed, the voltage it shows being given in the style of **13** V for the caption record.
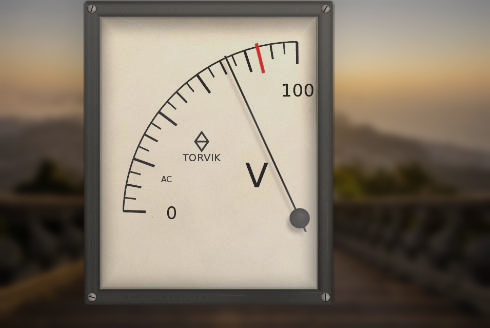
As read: **72.5** V
